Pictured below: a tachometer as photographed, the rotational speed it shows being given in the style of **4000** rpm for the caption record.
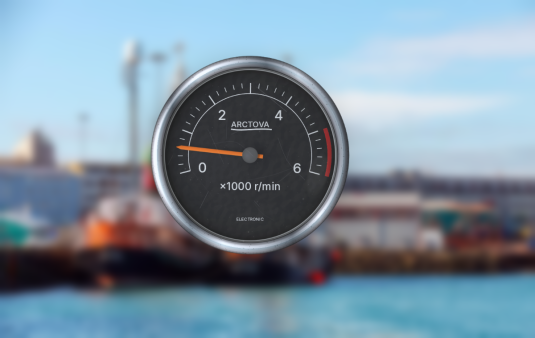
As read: **600** rpm
